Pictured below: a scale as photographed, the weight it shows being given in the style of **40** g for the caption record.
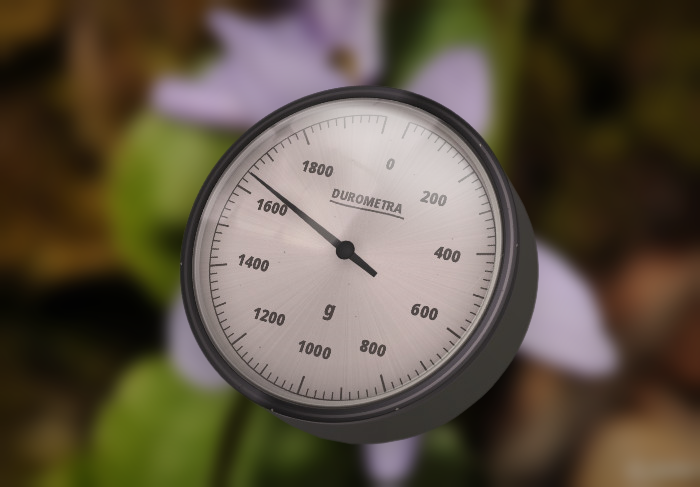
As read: **1640** g
